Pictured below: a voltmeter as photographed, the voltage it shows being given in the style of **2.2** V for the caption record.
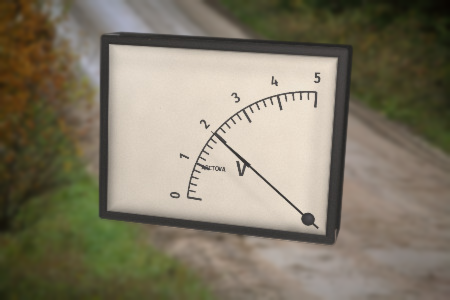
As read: **2** V
